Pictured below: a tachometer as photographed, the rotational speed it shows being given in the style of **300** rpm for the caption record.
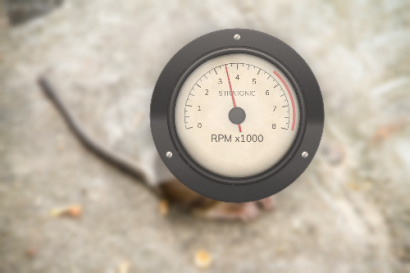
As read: **3500** rpm
